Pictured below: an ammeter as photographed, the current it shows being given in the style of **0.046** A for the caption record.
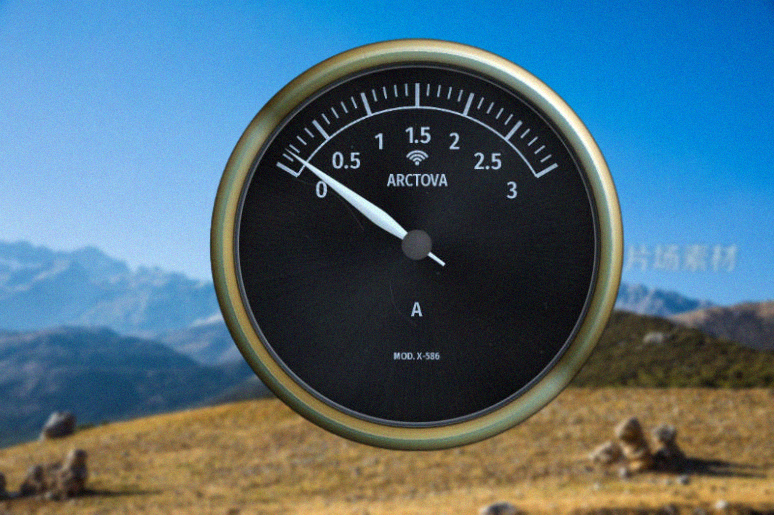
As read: **0.15** A
